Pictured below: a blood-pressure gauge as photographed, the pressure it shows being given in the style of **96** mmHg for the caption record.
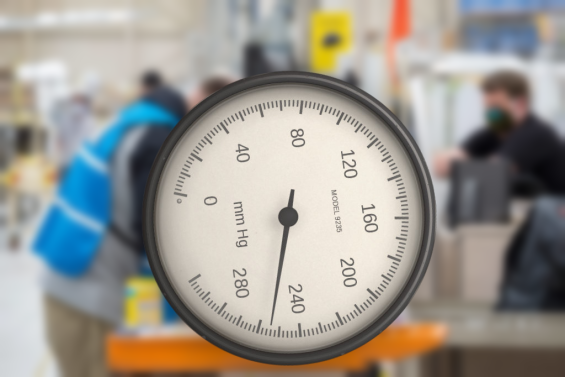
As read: **254** mmHg
